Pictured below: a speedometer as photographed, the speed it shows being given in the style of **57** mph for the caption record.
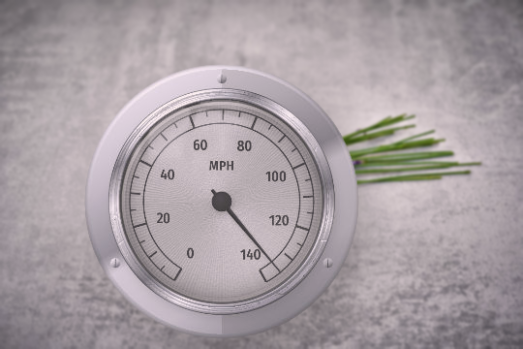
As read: **135** mph
